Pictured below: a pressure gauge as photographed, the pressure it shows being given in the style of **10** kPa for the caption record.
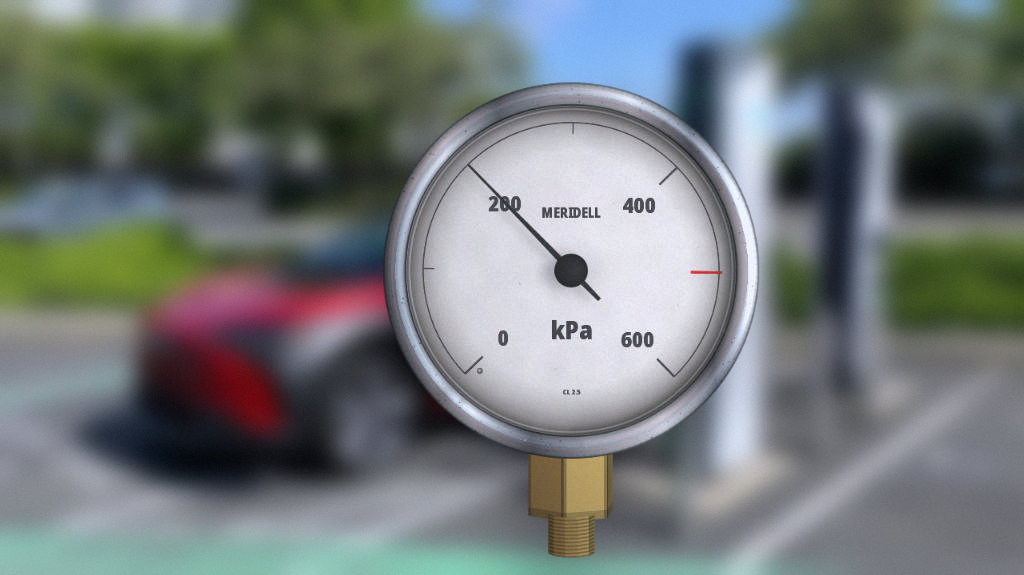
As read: **200** kPa
